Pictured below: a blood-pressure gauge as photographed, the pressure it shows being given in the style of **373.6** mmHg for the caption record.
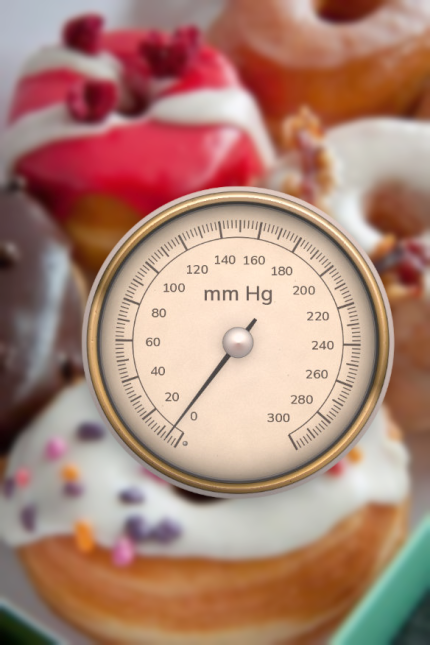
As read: **6** mmHg
